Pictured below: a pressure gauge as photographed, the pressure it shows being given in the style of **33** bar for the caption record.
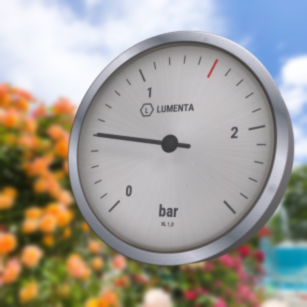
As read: **0.5** bar
